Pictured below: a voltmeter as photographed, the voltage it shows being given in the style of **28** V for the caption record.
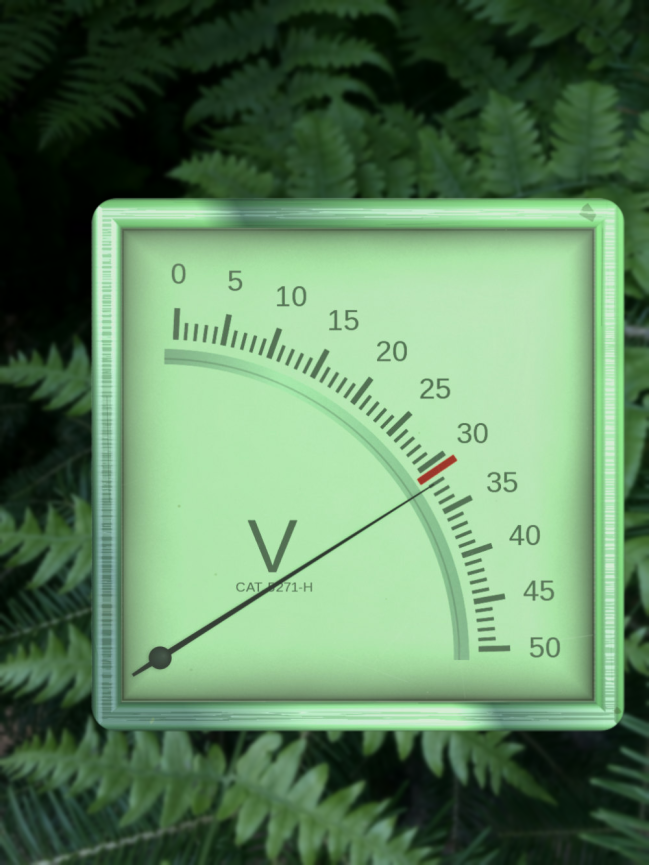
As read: **32** V
